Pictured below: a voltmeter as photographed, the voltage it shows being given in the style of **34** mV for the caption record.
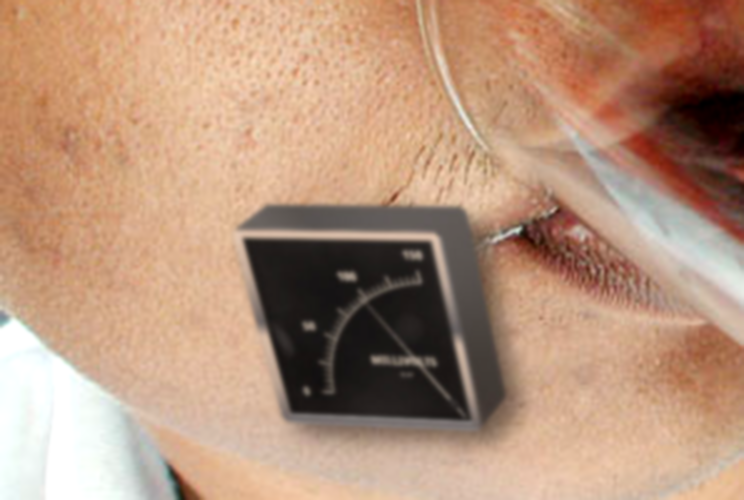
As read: **100** mV
